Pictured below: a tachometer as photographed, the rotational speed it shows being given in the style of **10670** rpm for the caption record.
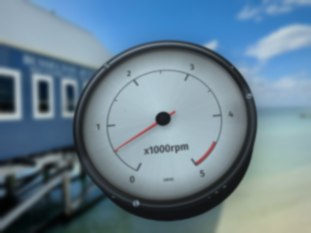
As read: **500** rpm
